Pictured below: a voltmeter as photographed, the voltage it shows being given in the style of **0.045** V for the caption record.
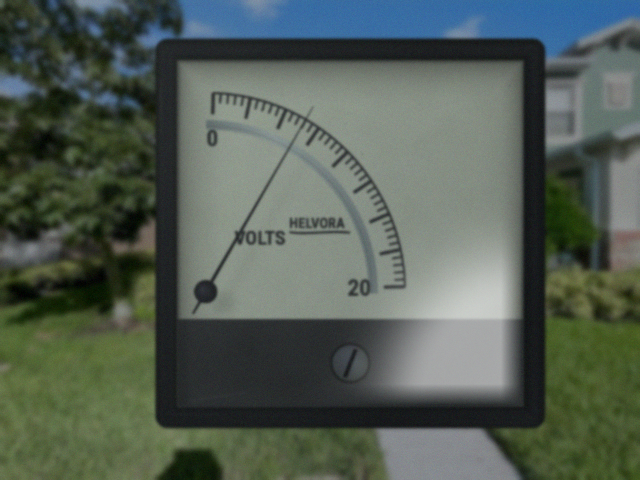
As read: **6.5** V
